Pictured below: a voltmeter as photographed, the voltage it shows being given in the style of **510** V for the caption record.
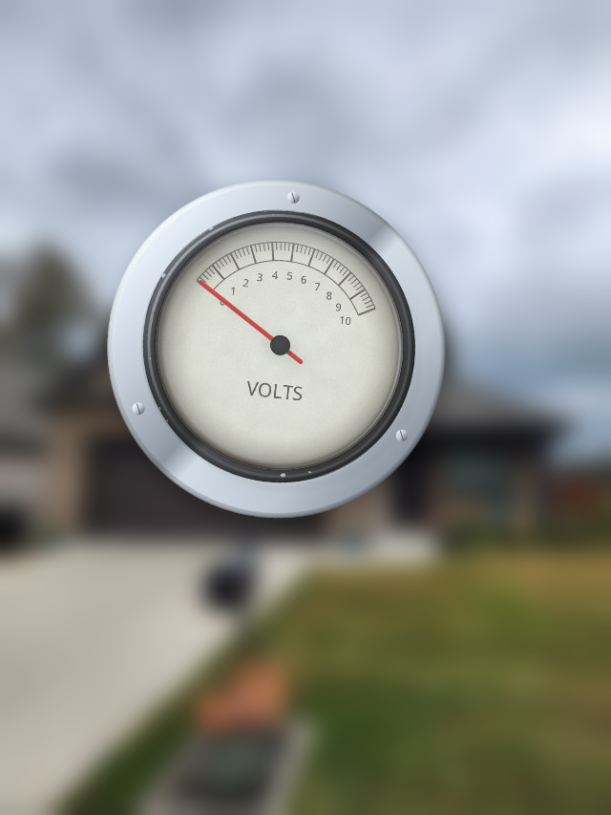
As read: **0** V
